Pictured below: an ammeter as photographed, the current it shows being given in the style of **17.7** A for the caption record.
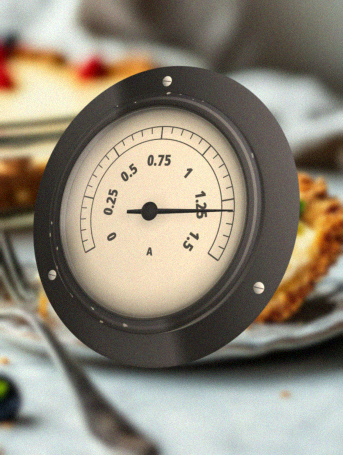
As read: **1.3** A
